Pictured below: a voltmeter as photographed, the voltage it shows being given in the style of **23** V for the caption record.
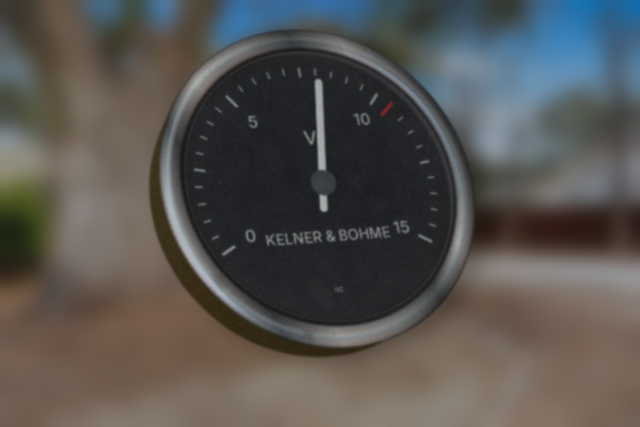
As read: **8** V
